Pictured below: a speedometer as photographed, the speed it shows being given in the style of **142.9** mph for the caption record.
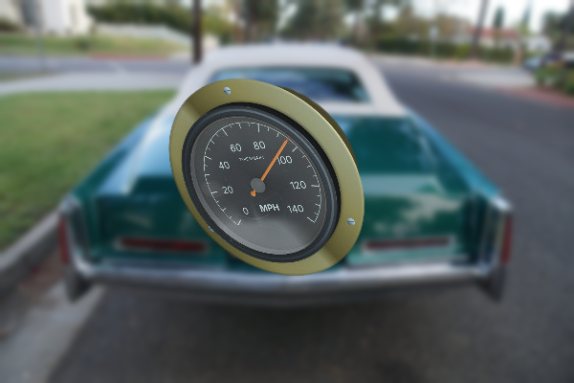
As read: **95** mph
